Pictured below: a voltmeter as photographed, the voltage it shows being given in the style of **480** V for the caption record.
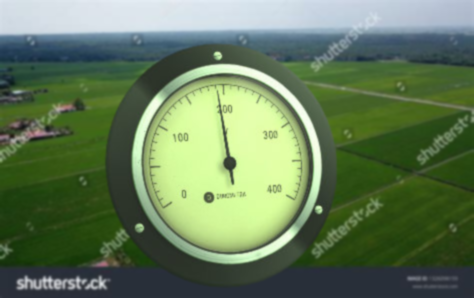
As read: **190** V
